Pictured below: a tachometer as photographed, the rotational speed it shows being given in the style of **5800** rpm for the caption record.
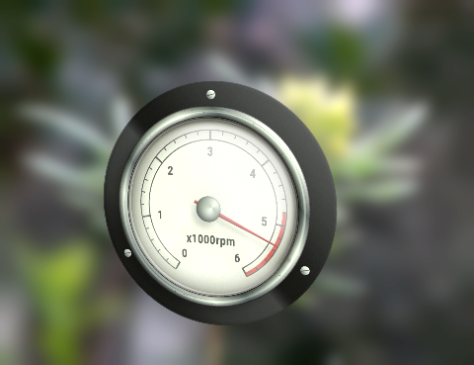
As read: **5300** rpm
